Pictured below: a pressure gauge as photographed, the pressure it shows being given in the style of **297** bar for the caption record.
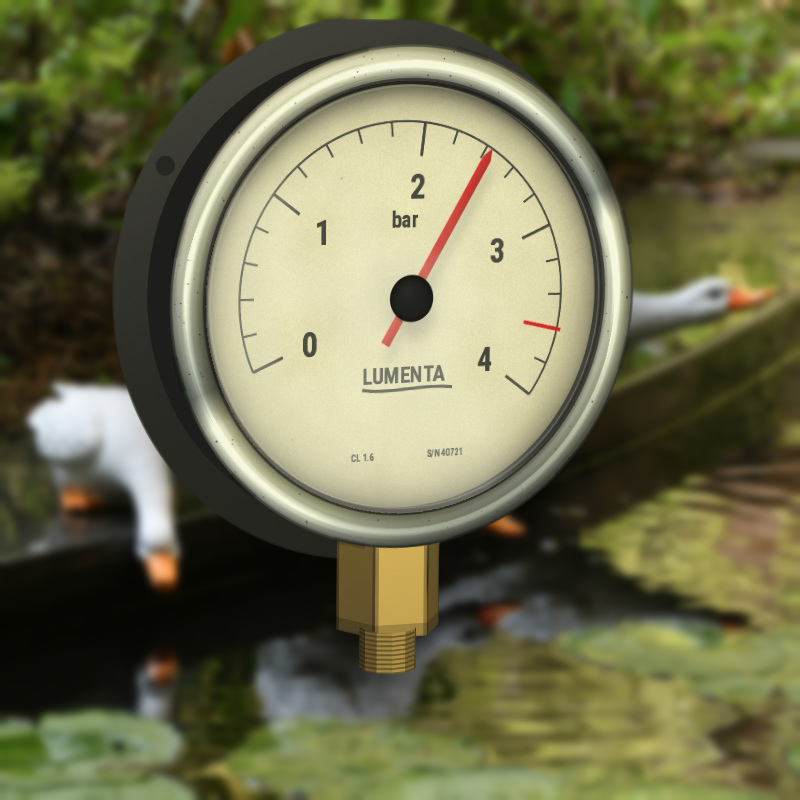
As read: **2.4** bar
